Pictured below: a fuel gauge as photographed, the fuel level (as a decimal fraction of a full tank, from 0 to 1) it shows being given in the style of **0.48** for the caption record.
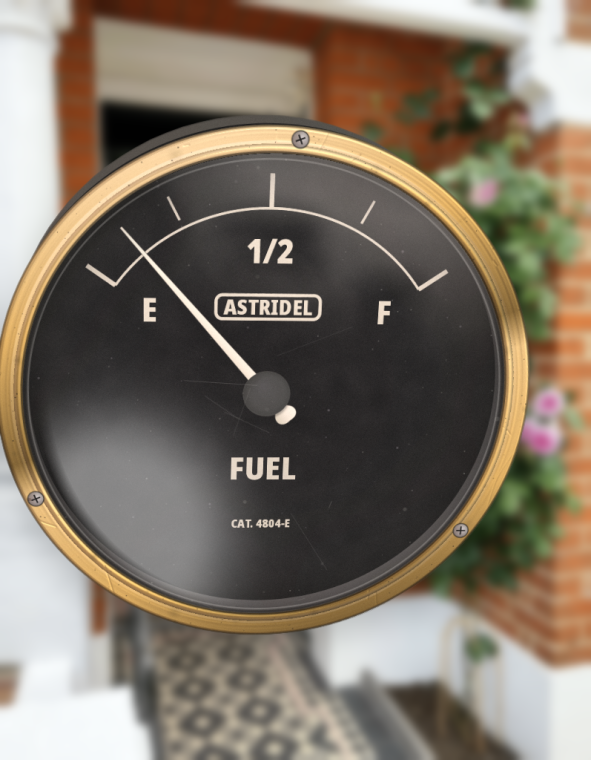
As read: **0.125**
